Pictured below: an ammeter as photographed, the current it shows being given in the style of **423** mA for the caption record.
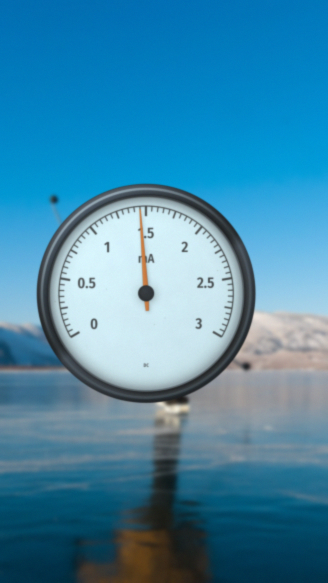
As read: **1.45** mA
